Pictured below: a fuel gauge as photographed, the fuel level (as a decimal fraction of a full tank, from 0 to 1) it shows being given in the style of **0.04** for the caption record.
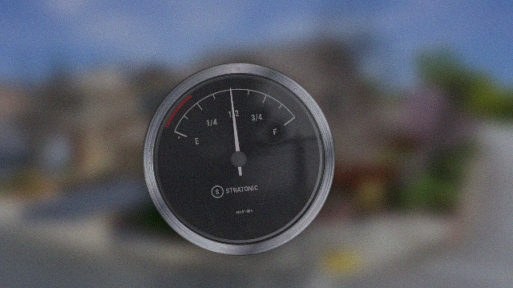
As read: **0.5**
